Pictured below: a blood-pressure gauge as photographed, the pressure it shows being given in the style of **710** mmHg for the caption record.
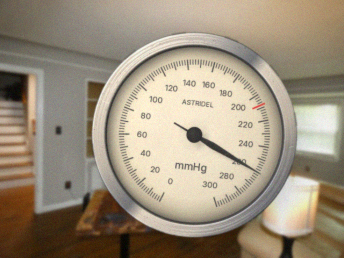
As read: **260** mmHg
